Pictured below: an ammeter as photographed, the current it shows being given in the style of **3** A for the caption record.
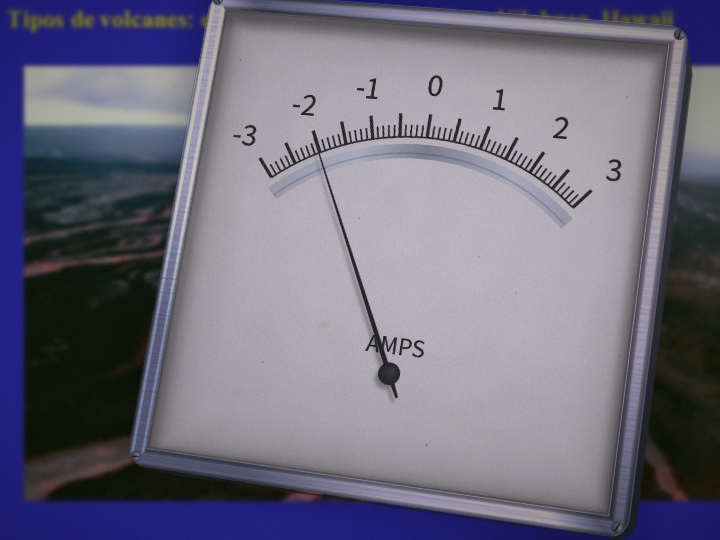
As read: **-2** A
